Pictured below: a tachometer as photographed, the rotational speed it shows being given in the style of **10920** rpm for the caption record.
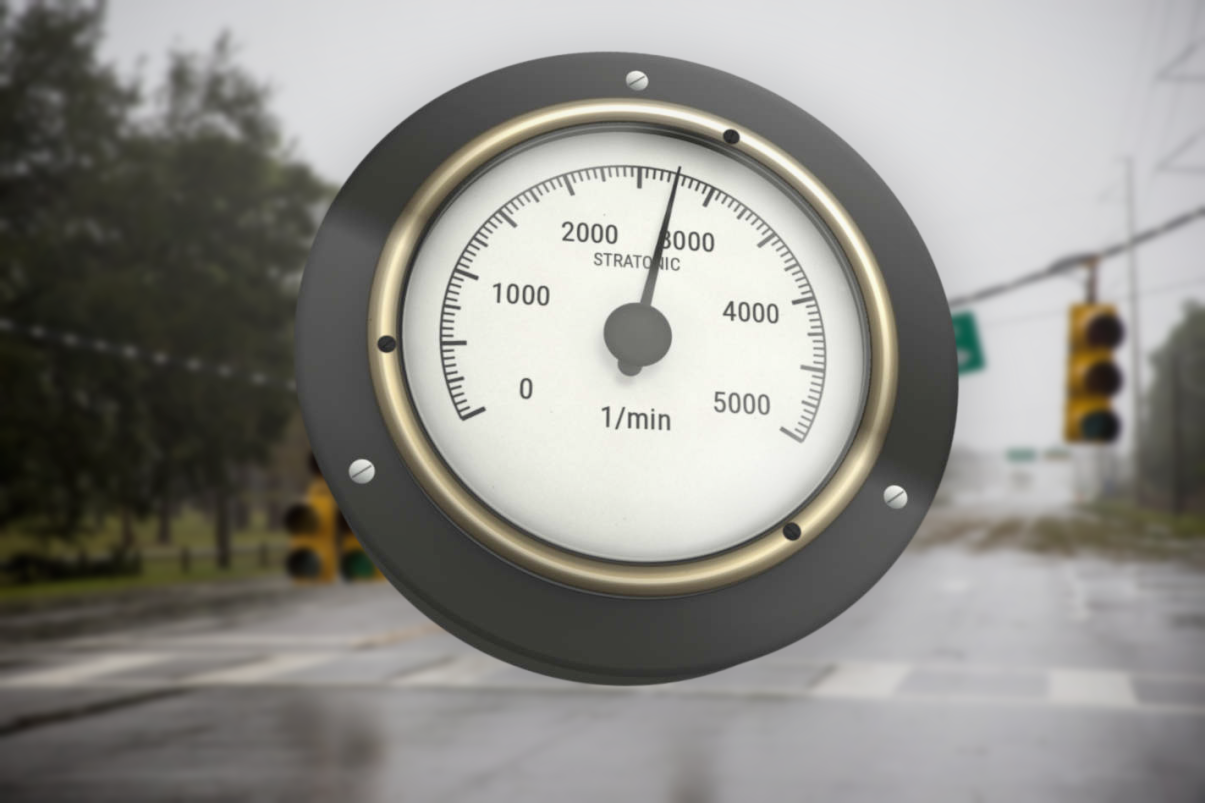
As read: **2750** rpm
